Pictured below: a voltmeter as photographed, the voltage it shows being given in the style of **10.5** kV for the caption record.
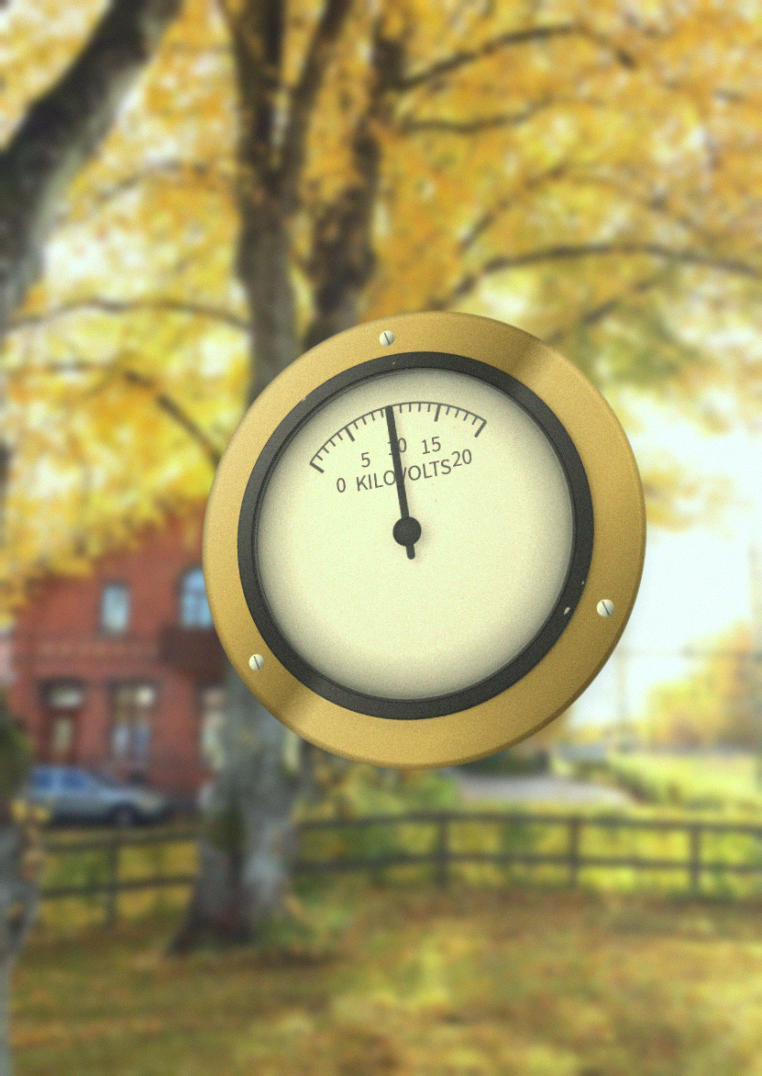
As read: **10** kV
